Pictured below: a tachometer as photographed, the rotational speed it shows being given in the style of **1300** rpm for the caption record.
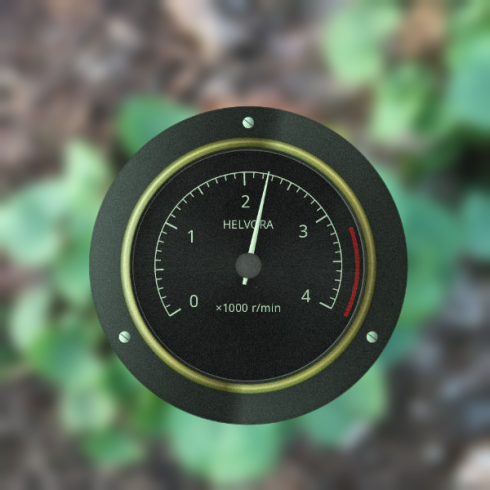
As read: **2250** rpm
